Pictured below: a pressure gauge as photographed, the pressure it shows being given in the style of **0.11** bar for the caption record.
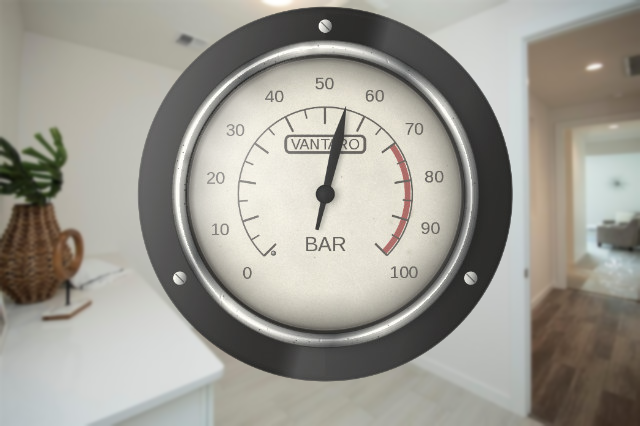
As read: **55** bar
